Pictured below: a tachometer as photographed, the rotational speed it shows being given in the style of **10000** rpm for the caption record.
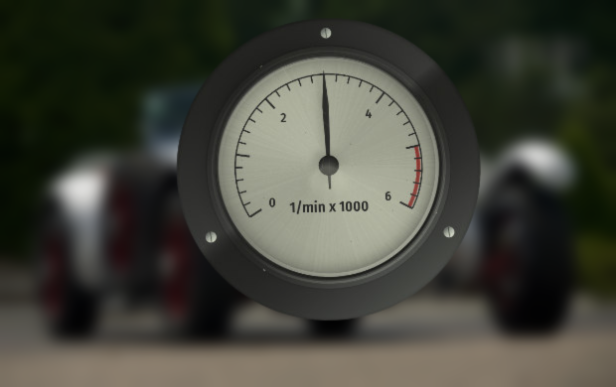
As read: **3000** rpm
